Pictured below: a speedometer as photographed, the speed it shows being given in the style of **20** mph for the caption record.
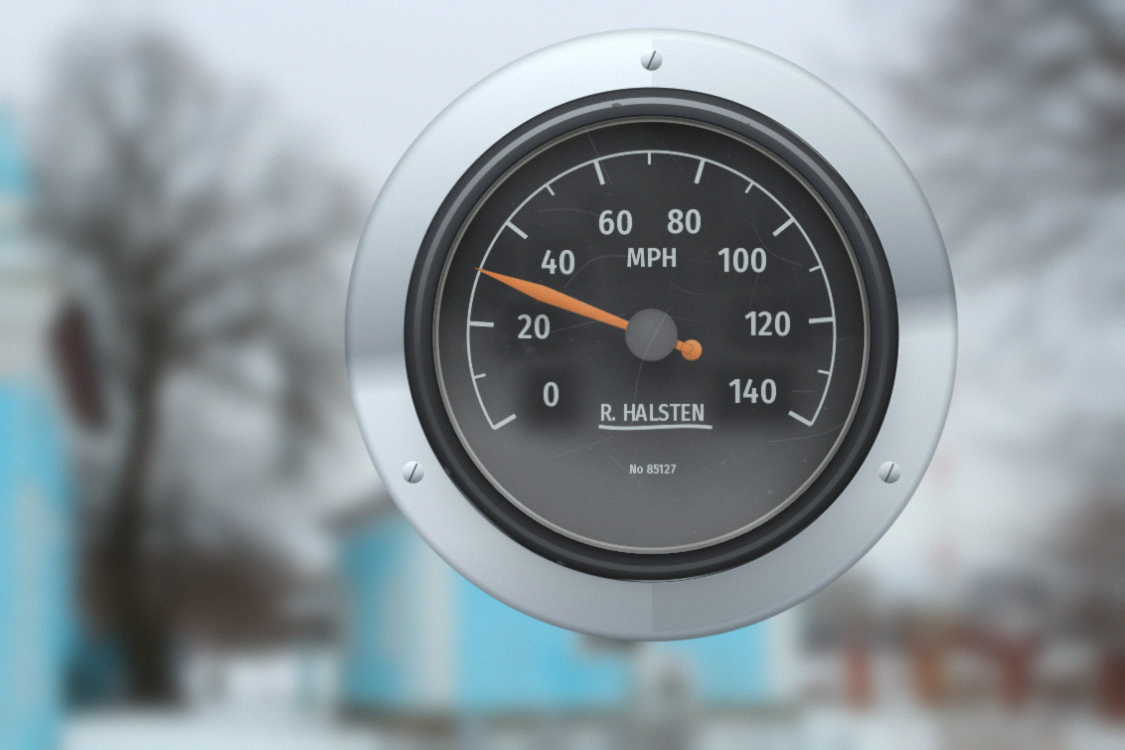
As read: **30** mph
